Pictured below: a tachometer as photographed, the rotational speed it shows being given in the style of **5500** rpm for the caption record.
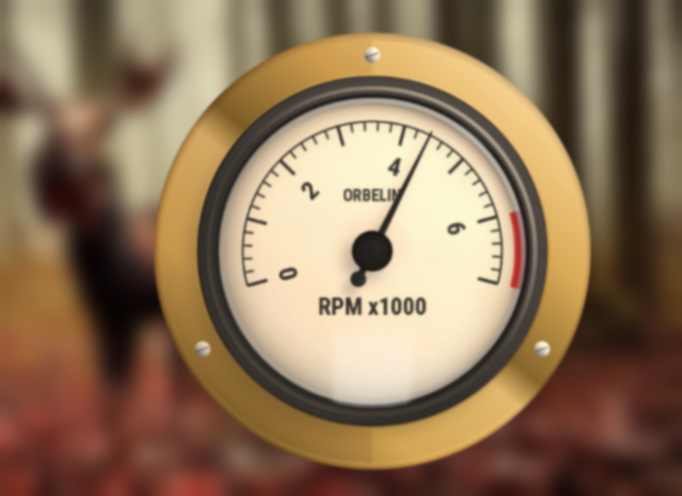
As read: **4400** rpm
